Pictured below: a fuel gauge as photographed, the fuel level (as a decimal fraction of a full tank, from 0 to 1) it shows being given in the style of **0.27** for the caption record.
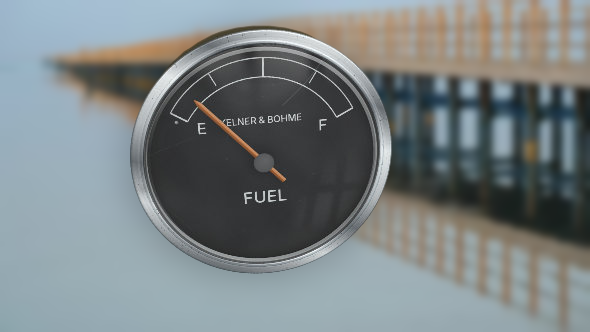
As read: **0.125**
